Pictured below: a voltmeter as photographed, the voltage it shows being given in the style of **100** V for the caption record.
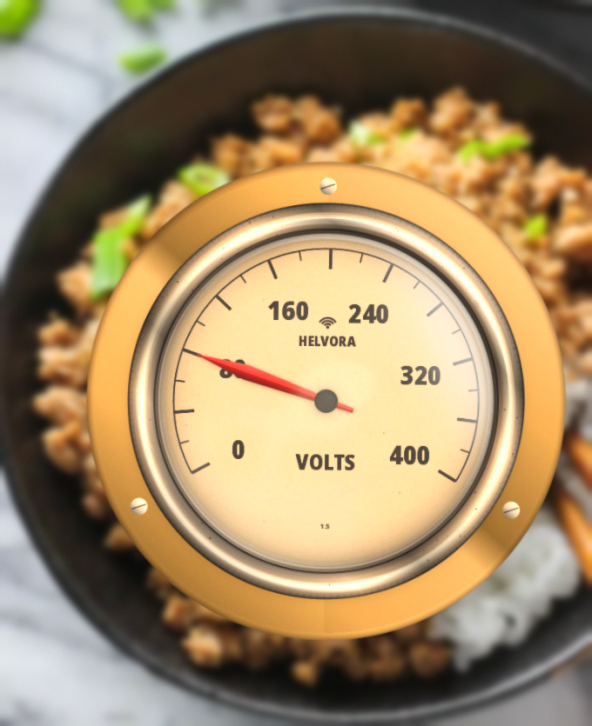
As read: **80** V
